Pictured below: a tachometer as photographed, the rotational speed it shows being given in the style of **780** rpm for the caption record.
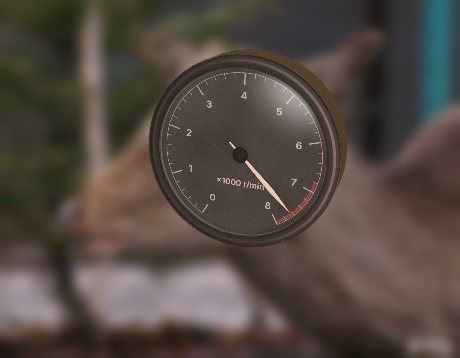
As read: **7600** rpm
